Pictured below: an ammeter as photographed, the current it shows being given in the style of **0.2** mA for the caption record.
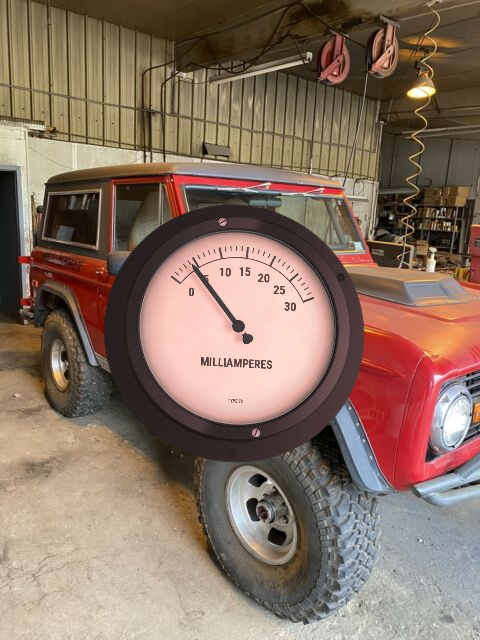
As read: **4** mA
